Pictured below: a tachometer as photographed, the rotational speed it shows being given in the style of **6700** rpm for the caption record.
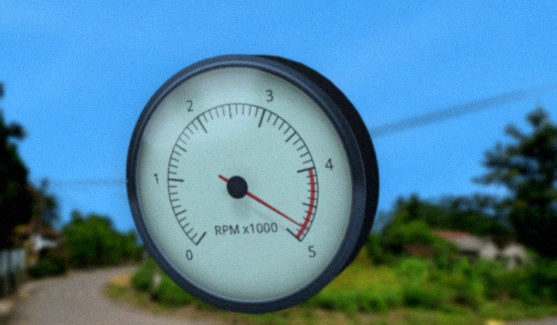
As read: **4800** rpm
